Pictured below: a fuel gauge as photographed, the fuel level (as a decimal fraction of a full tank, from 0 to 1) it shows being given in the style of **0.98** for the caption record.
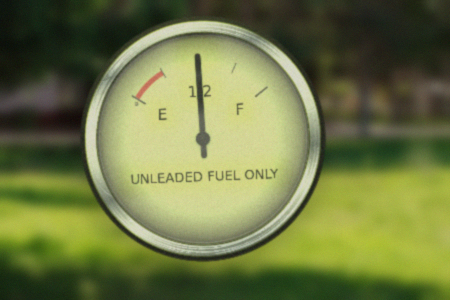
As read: **0.5**
